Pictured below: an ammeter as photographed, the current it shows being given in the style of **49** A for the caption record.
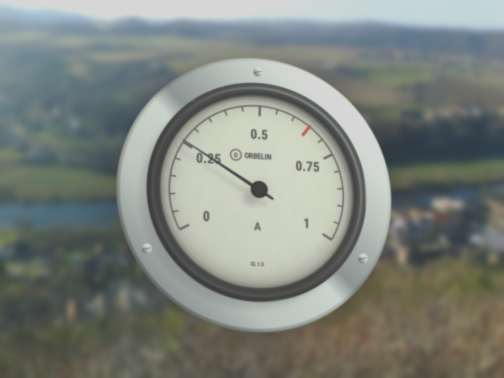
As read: **0.25** A
